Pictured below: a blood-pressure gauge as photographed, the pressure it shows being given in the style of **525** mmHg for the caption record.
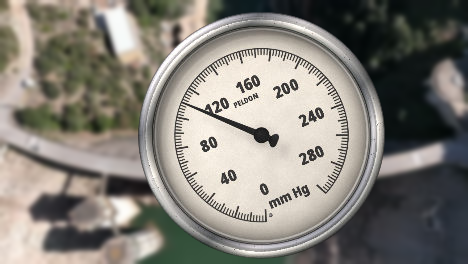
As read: **110** mmHg
